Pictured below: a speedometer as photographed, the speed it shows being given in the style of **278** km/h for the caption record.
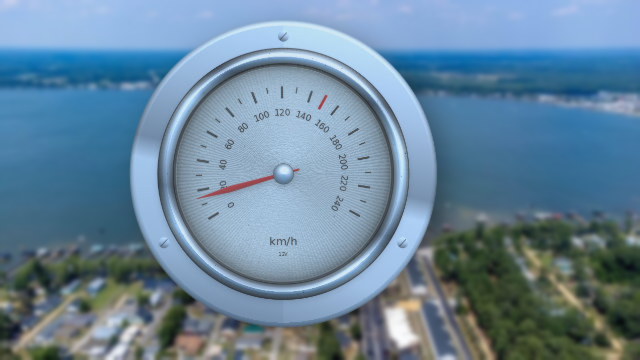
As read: **15** km/h
